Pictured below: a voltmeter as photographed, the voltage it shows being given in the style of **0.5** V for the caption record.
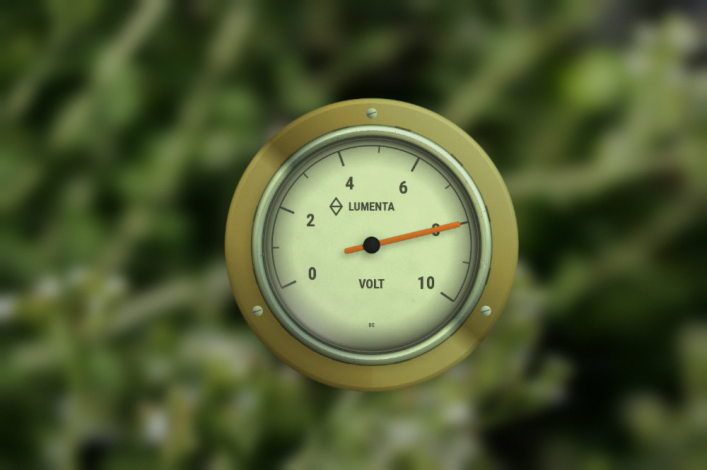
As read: **8** V
